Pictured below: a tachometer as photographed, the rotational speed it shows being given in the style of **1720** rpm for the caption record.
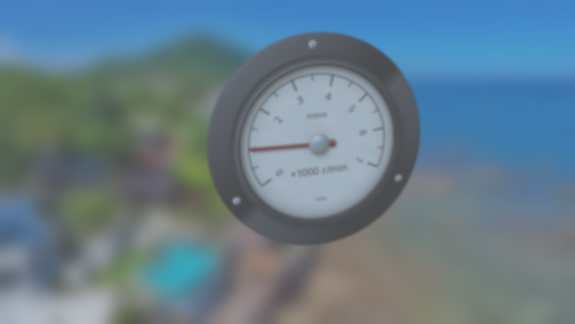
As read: **1000** rpm
